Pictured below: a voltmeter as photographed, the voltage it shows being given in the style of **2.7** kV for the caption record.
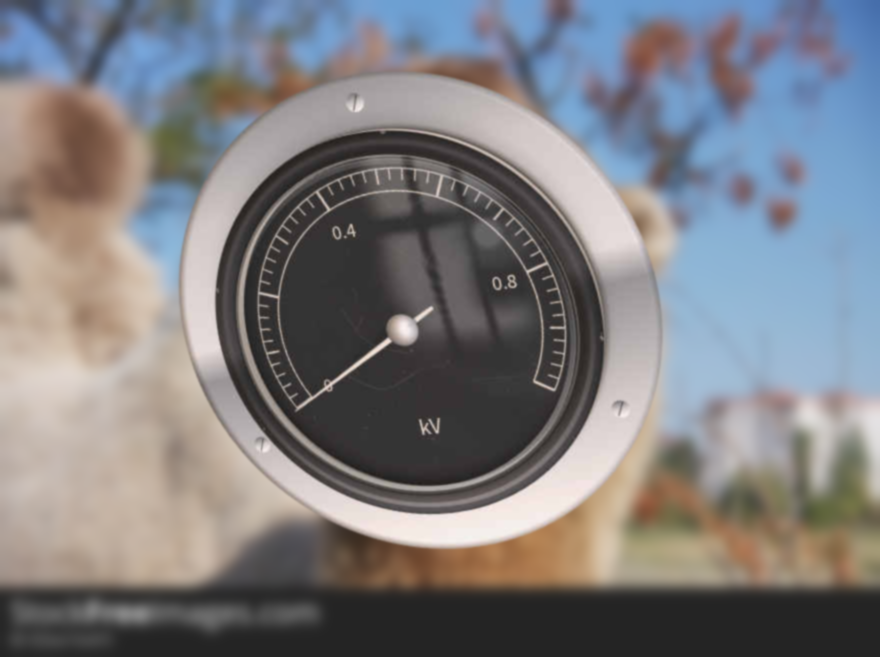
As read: **0** kV
